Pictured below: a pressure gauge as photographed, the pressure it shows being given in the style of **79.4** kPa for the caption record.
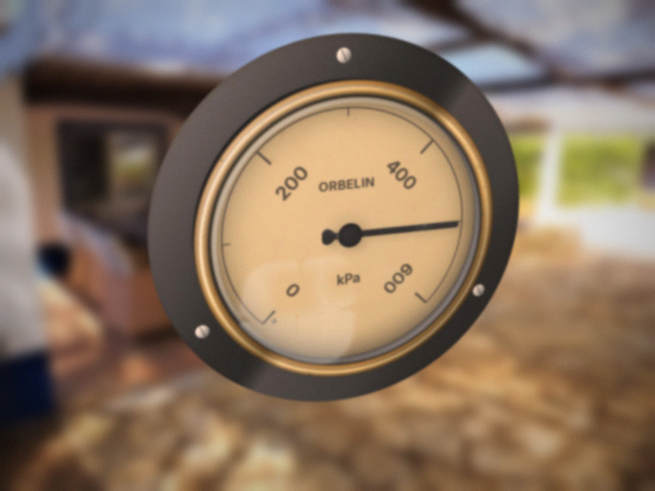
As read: **500** kPa
